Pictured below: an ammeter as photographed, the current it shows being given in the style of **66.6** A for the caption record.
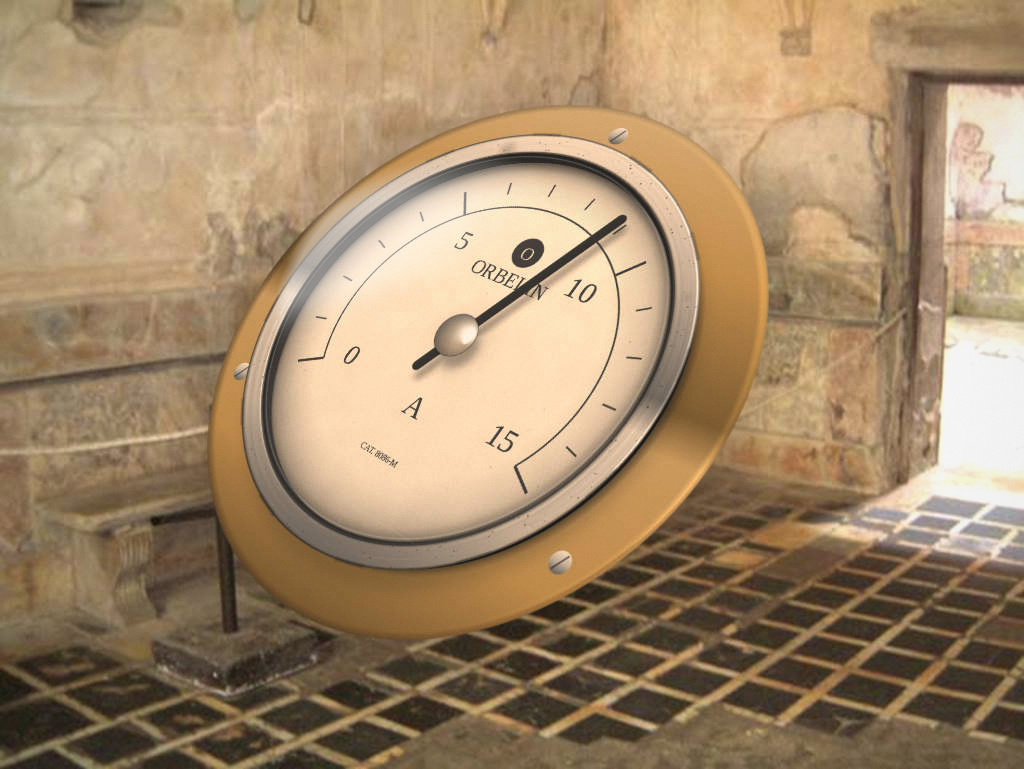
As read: **9** A
